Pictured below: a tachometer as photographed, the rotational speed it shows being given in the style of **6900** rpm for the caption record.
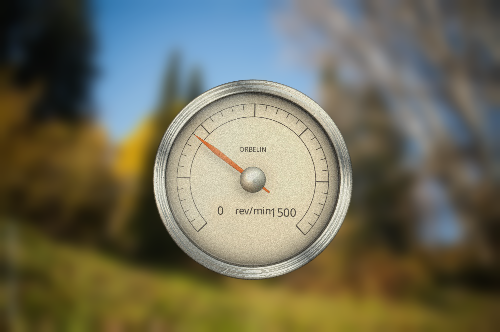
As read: **450** rpm
